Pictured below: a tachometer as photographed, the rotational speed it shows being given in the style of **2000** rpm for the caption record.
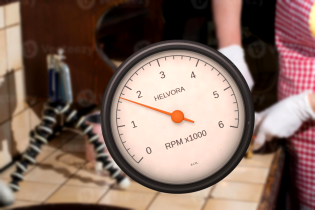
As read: **1700** rpm
